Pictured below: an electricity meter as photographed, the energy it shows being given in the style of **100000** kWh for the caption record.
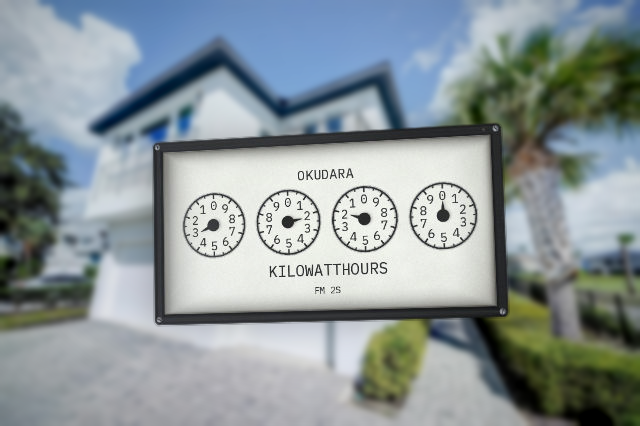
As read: **3220** kWh
